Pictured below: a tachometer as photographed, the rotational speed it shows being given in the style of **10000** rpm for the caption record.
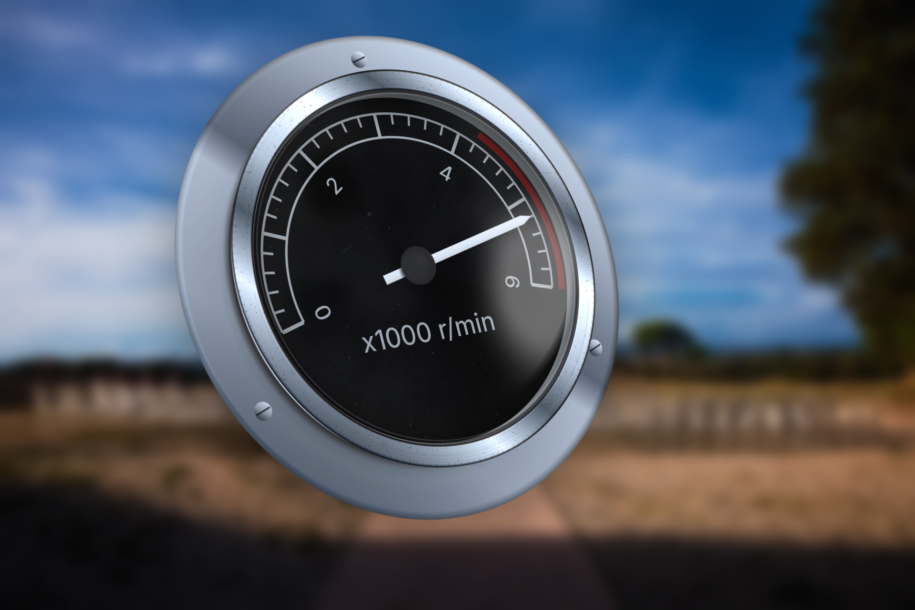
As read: **5200** rpm
